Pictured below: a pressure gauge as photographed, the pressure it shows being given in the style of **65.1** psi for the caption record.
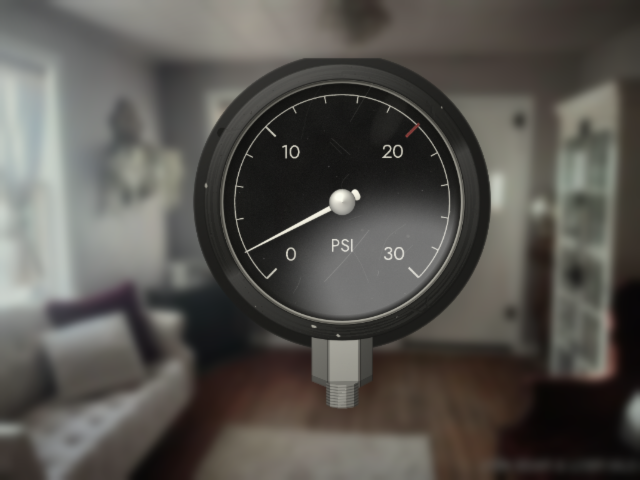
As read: **2** psi
